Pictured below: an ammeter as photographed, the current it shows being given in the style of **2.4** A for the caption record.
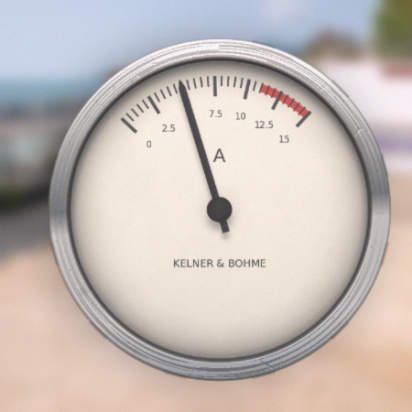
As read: **5** A
